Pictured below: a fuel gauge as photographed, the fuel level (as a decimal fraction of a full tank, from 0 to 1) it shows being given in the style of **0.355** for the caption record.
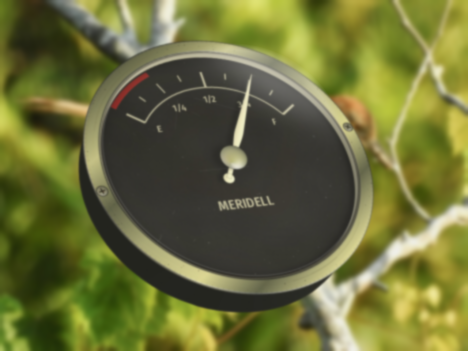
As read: **0.75**
